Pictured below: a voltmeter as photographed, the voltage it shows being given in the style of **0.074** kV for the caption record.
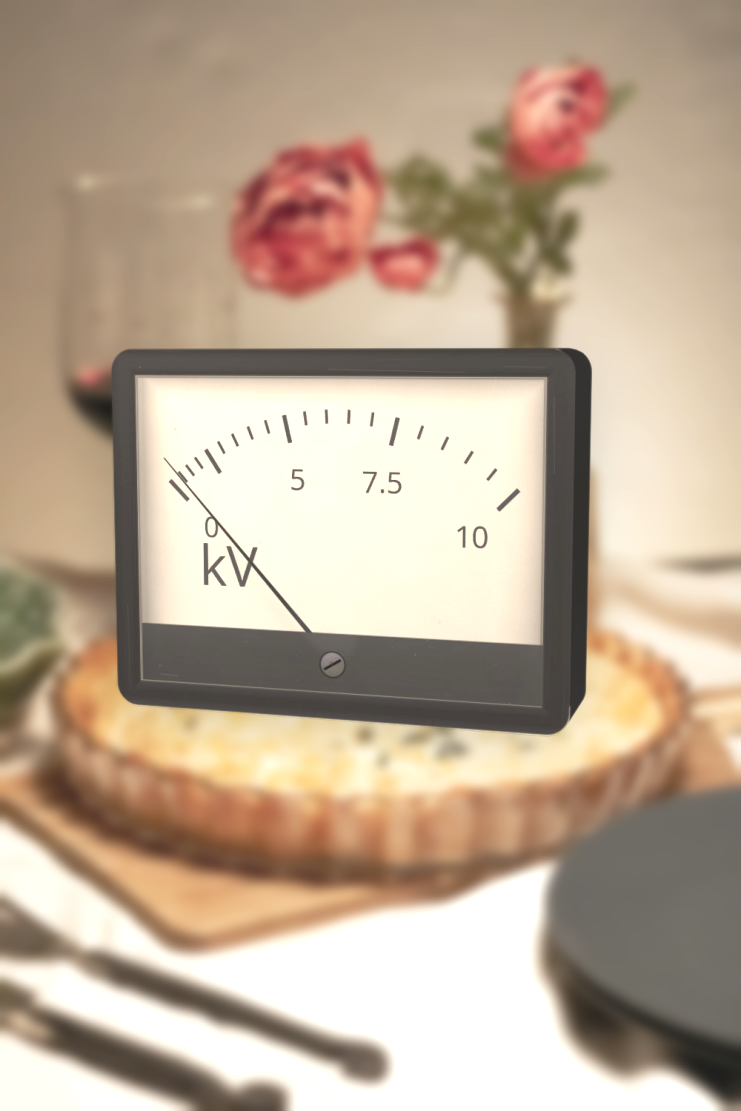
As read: **1** kV
